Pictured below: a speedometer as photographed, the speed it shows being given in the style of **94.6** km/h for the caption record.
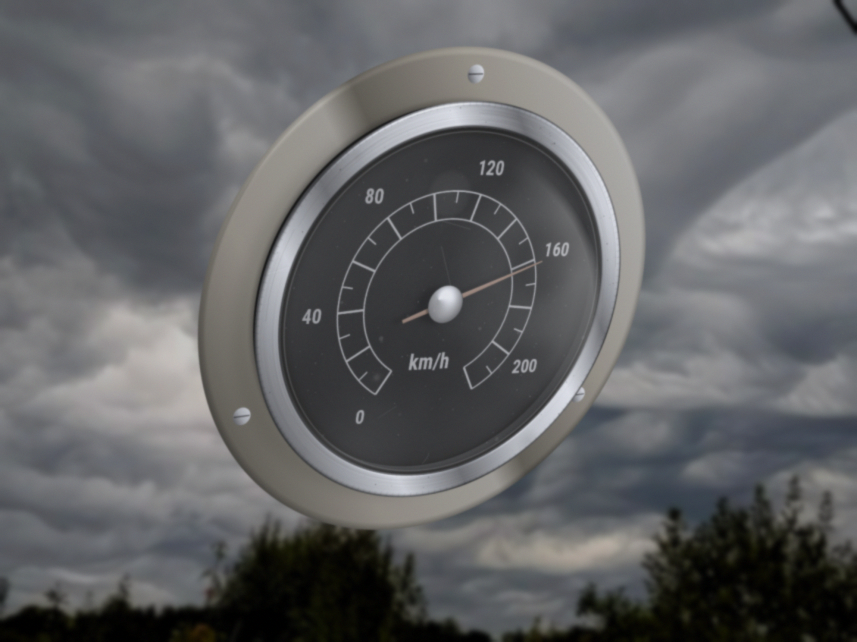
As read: **160** km/h
